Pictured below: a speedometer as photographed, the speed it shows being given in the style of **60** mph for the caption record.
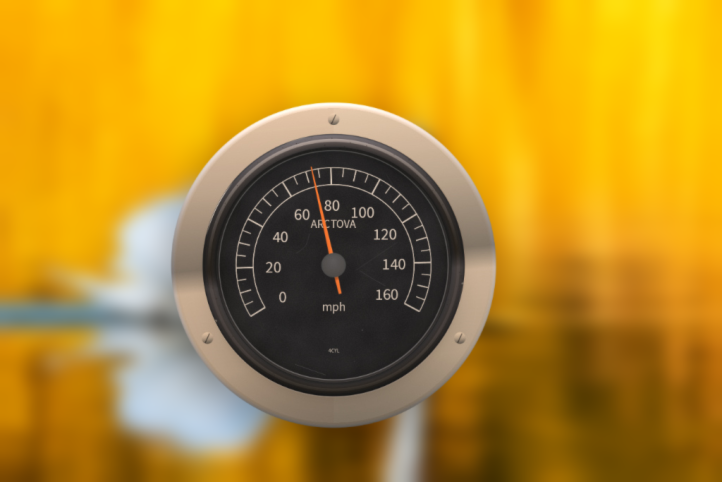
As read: **72.5** mph
